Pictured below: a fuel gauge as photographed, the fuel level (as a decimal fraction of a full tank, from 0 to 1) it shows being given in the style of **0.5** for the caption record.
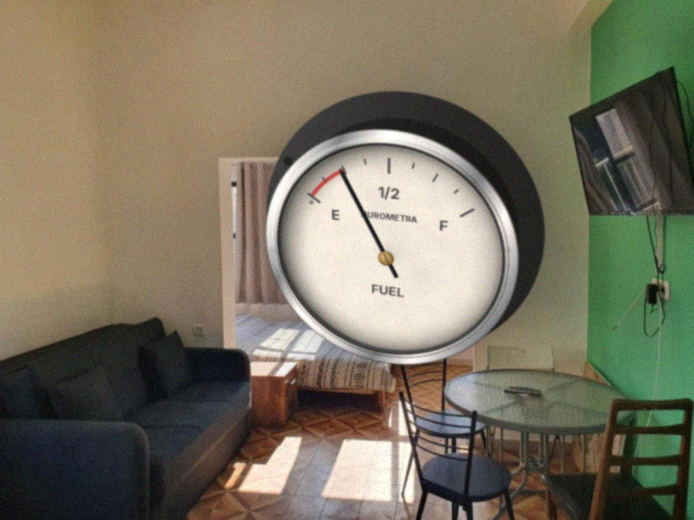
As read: **0.25**
